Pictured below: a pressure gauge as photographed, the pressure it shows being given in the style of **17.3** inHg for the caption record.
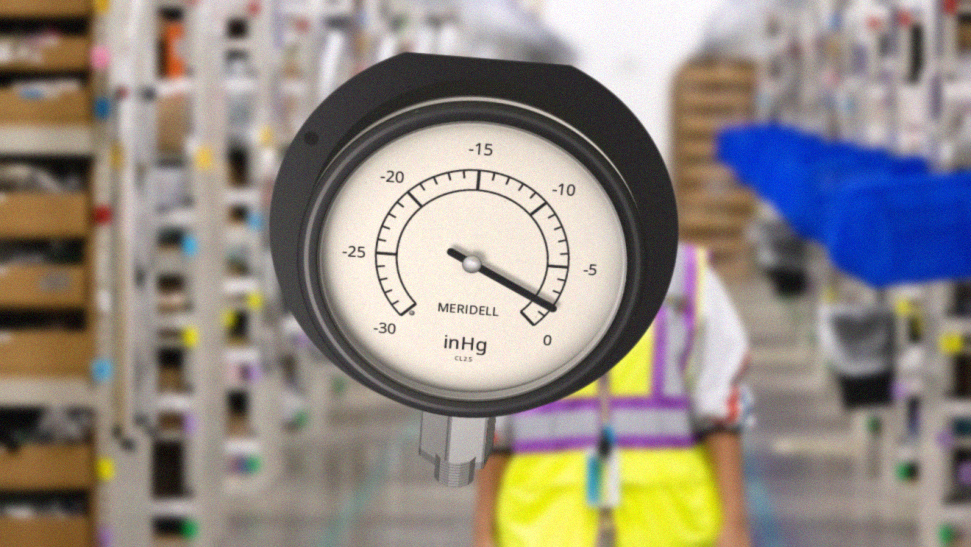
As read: **-2** inHg
